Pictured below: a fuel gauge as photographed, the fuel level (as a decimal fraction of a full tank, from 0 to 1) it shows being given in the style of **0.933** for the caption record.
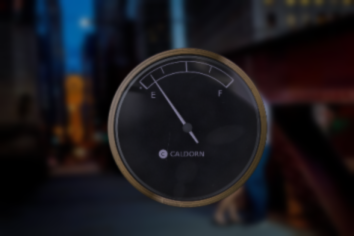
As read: **0.125**
